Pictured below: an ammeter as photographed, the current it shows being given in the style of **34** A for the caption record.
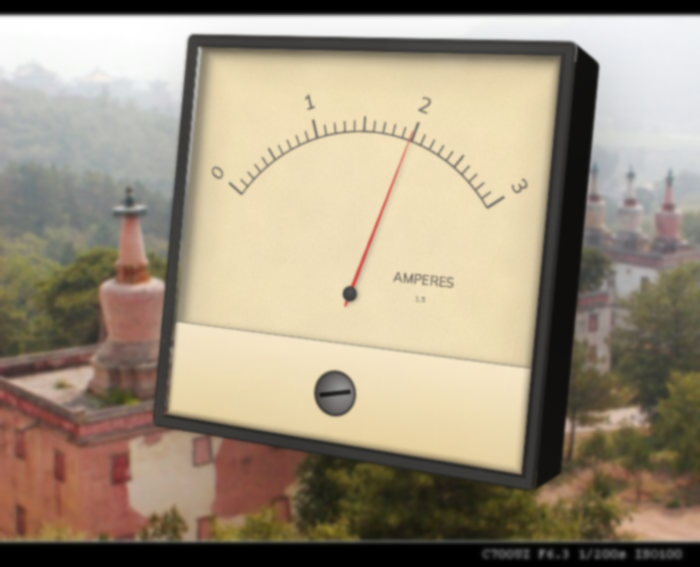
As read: **2** A
